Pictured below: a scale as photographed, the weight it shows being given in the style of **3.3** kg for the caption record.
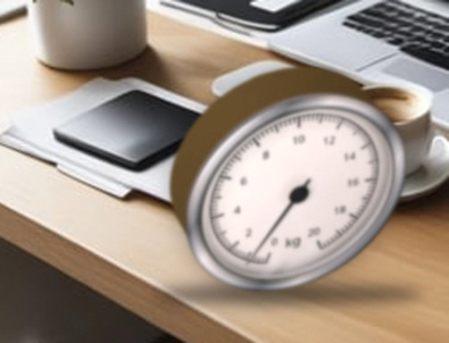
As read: **1** kg
